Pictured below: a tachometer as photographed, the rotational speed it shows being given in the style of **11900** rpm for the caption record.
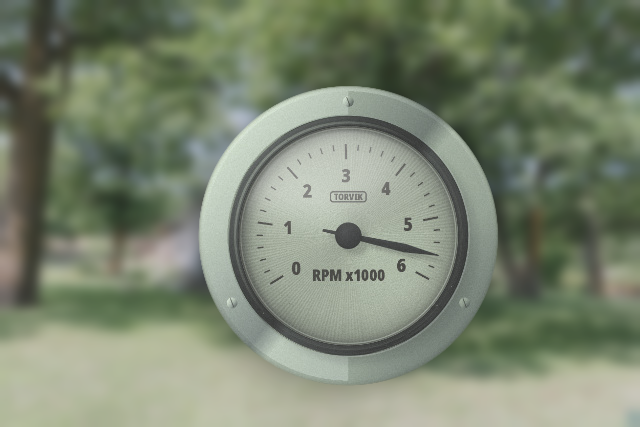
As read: **5600** rpm
